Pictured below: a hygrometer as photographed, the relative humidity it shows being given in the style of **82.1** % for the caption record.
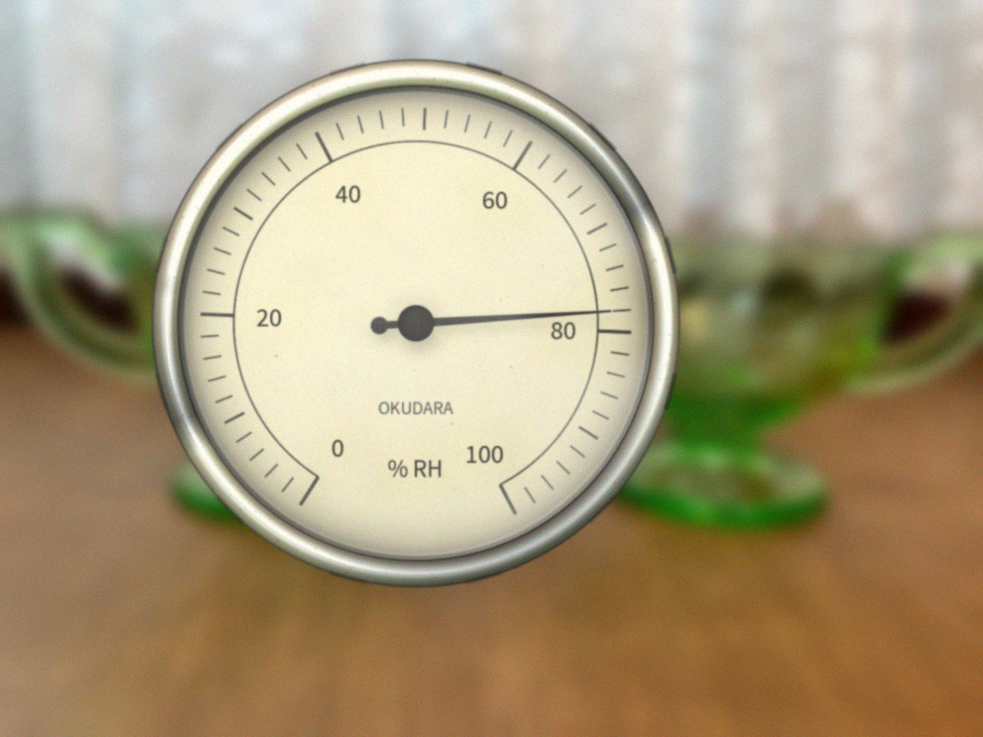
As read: **78** %
